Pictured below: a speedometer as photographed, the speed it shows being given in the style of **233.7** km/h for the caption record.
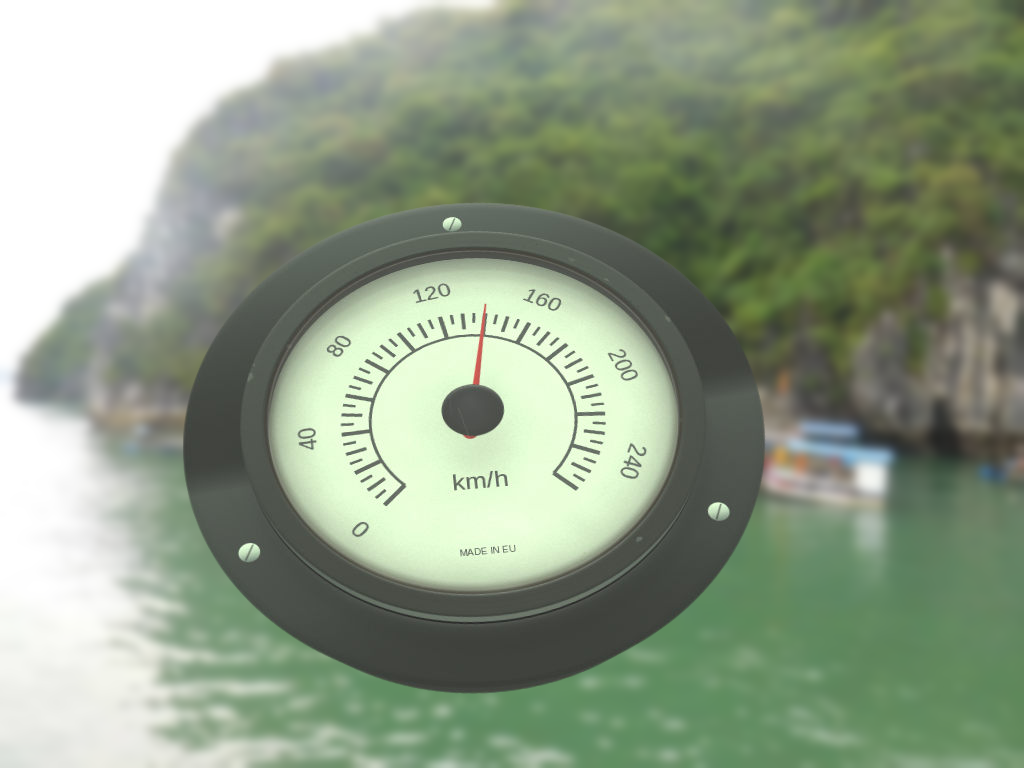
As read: **140** km/h
